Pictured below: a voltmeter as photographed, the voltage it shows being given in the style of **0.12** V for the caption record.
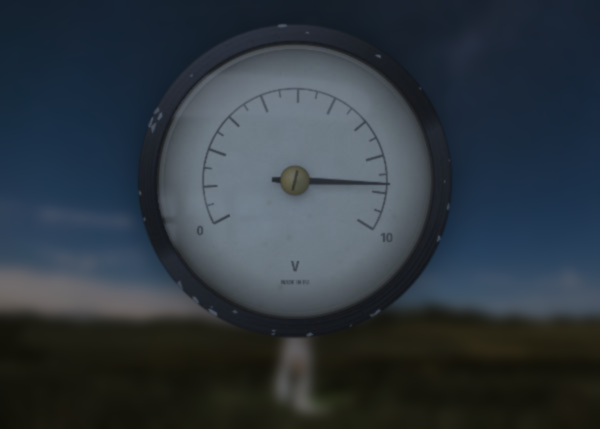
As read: **8.75** V
